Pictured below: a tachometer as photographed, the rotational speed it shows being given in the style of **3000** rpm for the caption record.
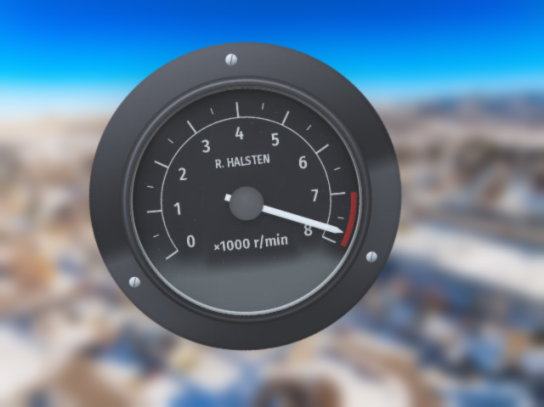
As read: **7750** rpm
